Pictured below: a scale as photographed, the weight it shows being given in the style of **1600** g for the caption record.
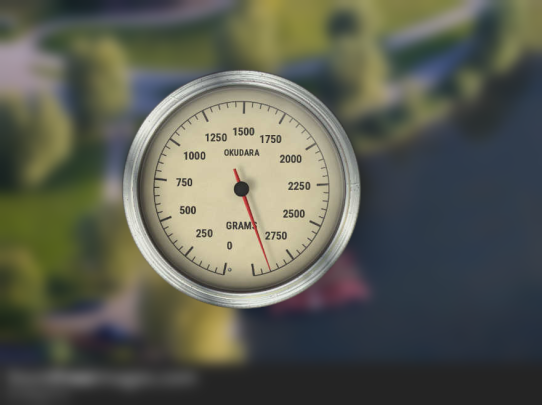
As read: **2900** g
